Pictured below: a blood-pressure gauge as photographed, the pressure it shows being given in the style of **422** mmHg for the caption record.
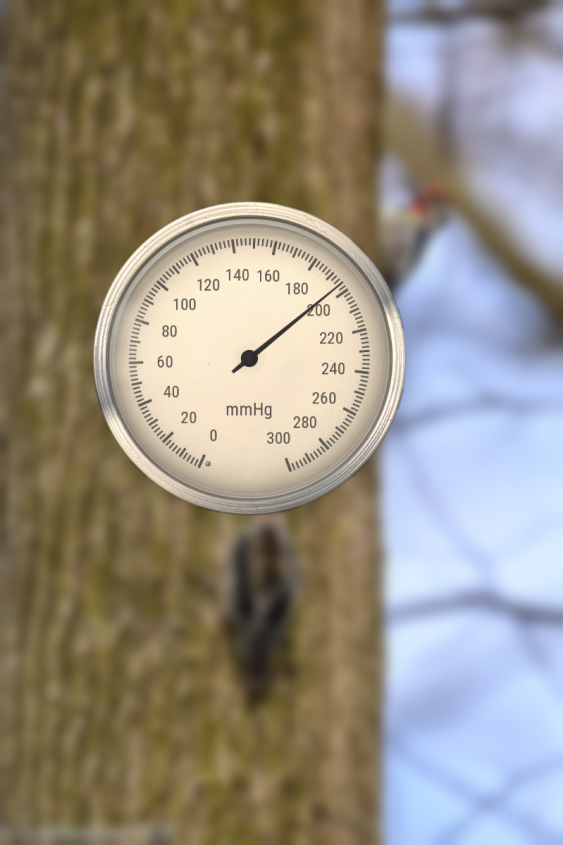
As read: **196** mmHg
